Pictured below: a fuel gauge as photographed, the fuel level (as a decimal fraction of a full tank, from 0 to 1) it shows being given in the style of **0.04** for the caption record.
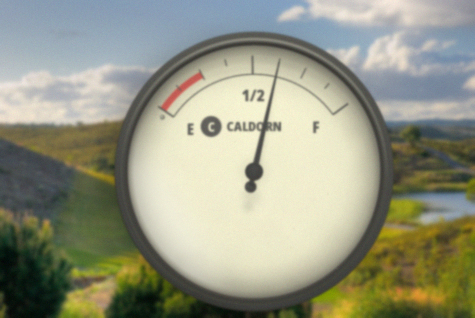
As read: **0.625**
